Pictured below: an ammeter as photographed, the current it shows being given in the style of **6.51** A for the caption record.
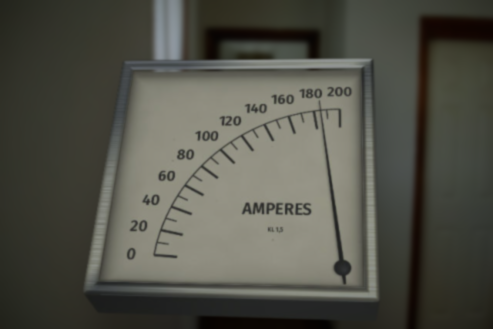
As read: **185** A
